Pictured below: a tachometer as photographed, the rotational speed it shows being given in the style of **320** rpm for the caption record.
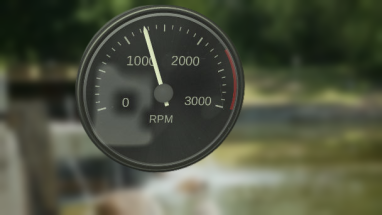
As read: **1250** rpm
